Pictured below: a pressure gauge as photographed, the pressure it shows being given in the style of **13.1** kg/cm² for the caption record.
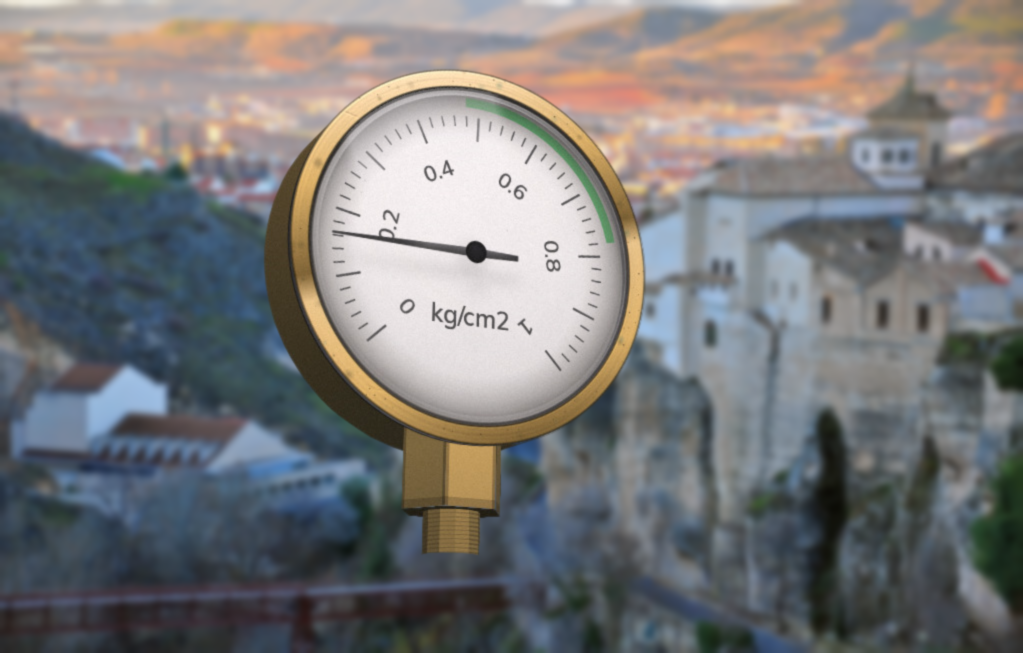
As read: **0.16** kg/cm²
